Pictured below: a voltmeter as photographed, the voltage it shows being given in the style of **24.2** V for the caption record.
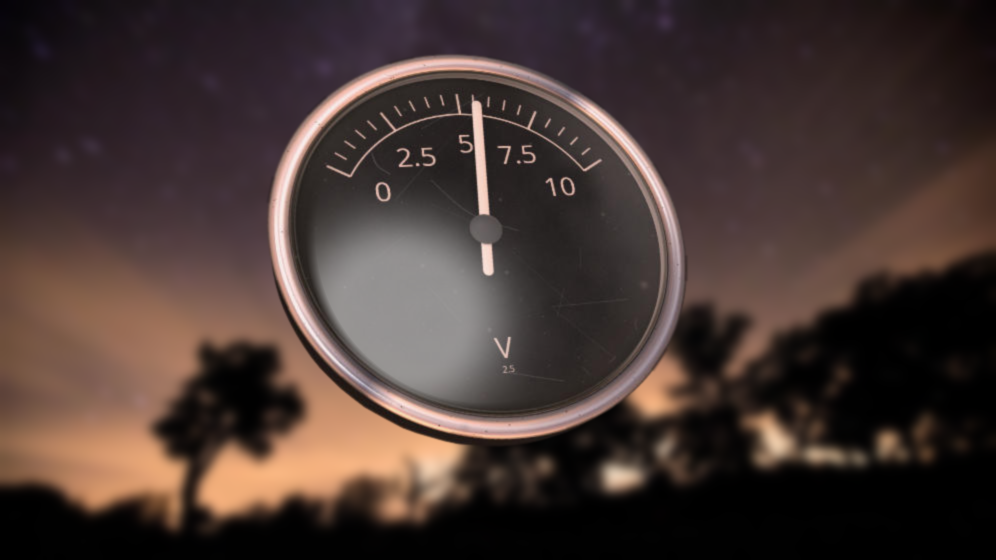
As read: **5.5** V
